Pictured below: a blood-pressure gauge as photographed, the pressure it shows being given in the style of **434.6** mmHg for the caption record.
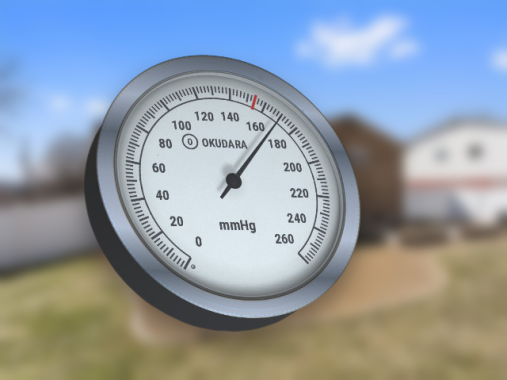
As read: **170** mmHg
